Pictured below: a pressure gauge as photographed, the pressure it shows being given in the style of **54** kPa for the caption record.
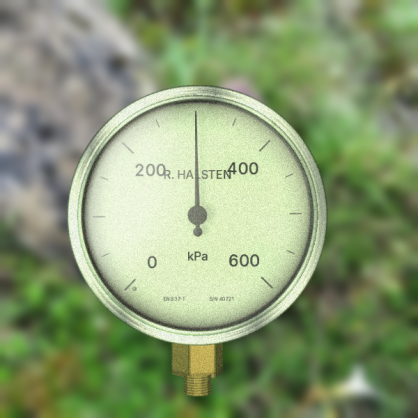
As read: **300** kPa
